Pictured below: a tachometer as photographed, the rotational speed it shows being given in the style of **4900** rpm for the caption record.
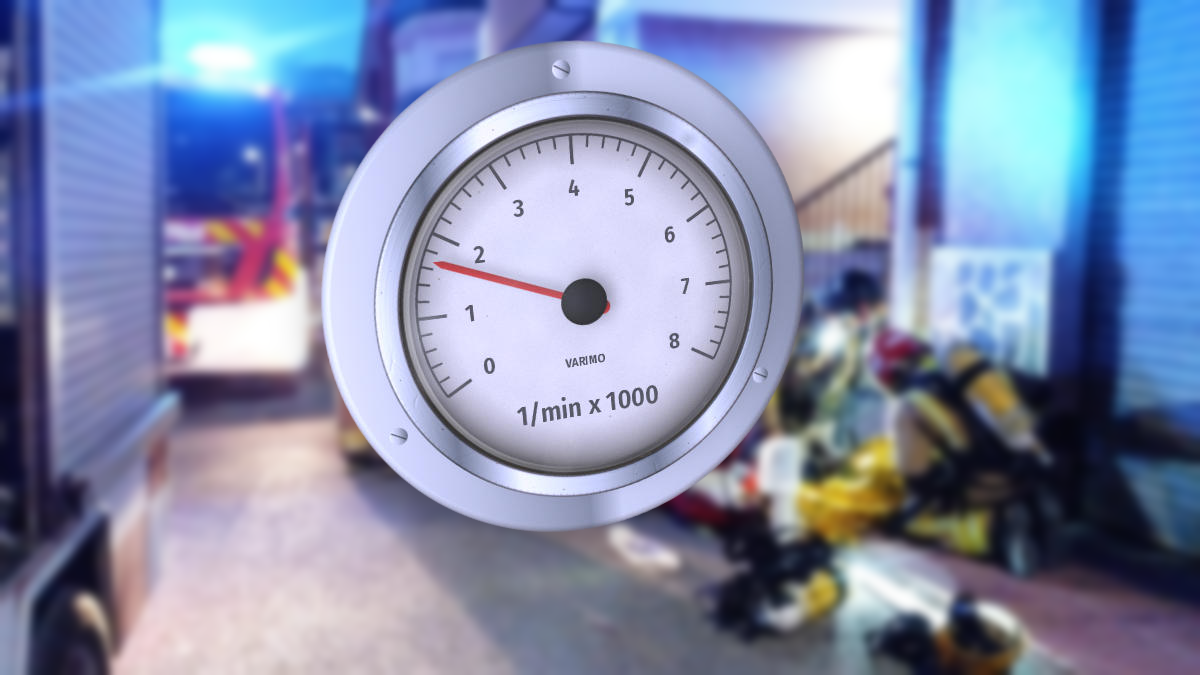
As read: **1700** rpm
